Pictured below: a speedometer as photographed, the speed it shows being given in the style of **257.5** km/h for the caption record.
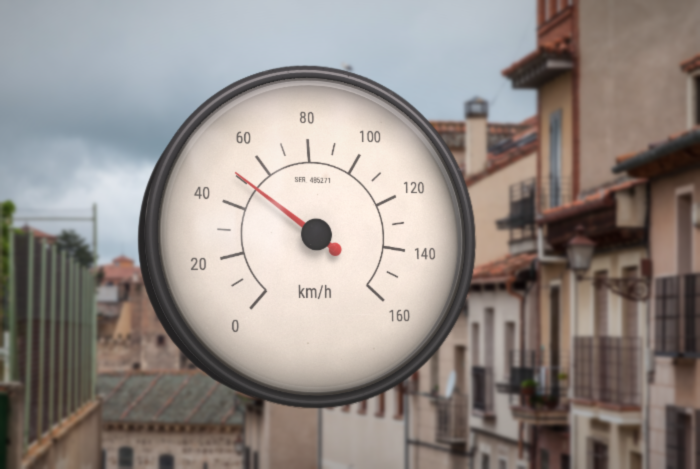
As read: **50** km/h
